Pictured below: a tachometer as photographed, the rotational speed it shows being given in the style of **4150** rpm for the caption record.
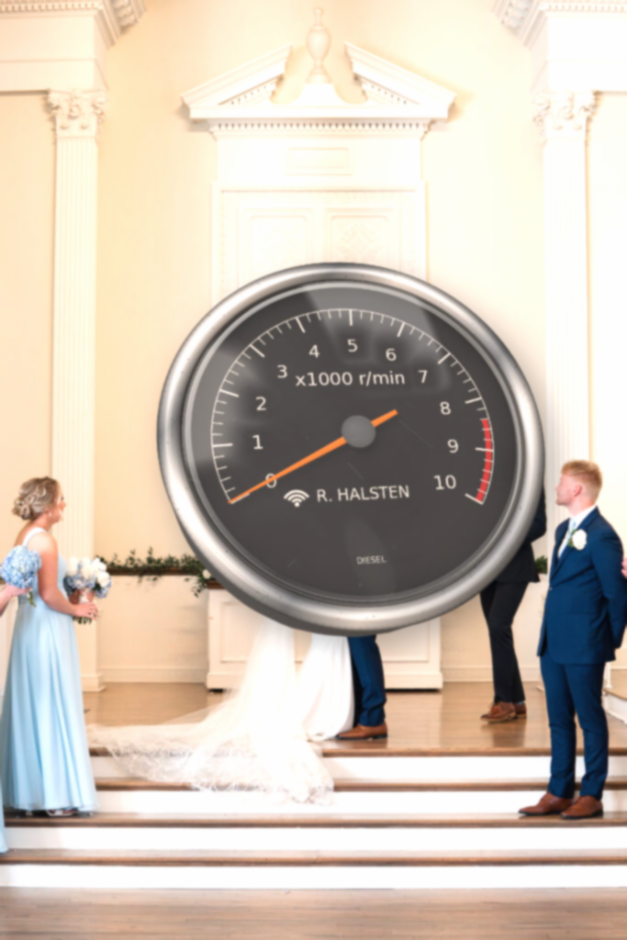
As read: **0** rpm
